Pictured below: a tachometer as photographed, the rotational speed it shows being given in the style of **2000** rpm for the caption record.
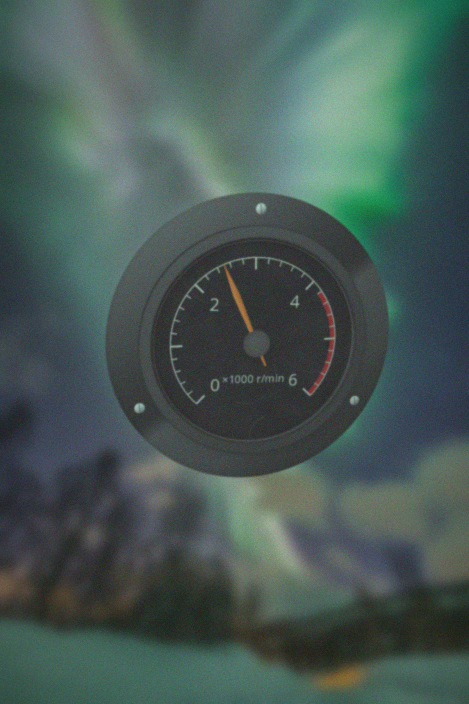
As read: **2500** rpm
